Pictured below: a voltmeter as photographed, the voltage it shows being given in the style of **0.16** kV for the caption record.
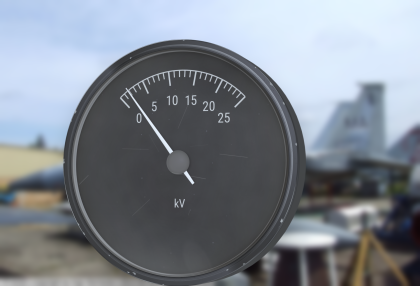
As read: **2** kV
